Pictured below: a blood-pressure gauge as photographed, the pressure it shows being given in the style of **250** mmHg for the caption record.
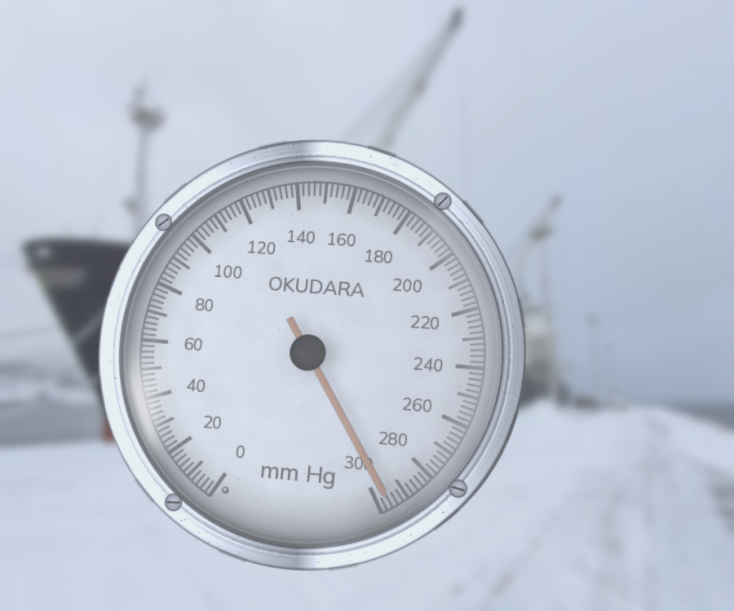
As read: **296** mmHg
